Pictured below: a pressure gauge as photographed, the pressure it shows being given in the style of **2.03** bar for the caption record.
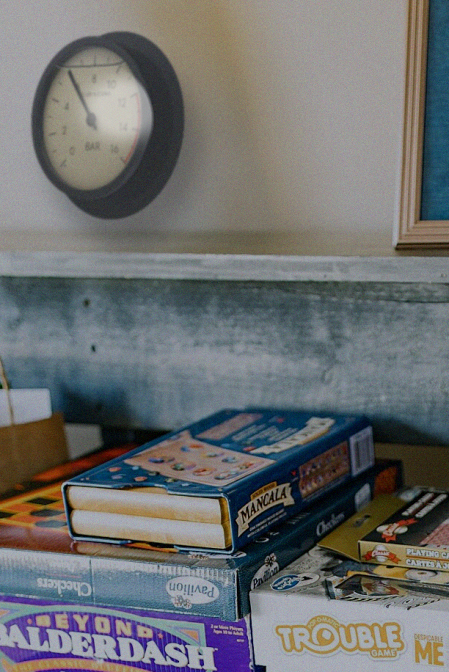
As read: **6** bar
